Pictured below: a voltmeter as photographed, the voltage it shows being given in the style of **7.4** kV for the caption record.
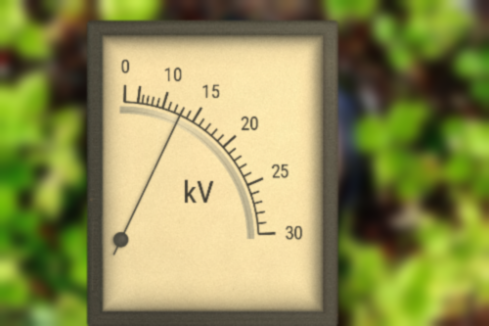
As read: **13** kV
